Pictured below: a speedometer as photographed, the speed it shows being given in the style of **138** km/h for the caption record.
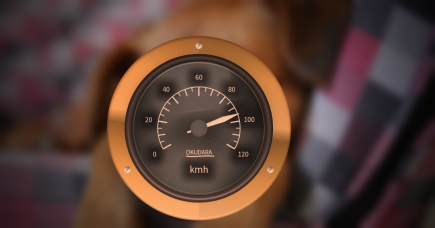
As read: **95** km/h
